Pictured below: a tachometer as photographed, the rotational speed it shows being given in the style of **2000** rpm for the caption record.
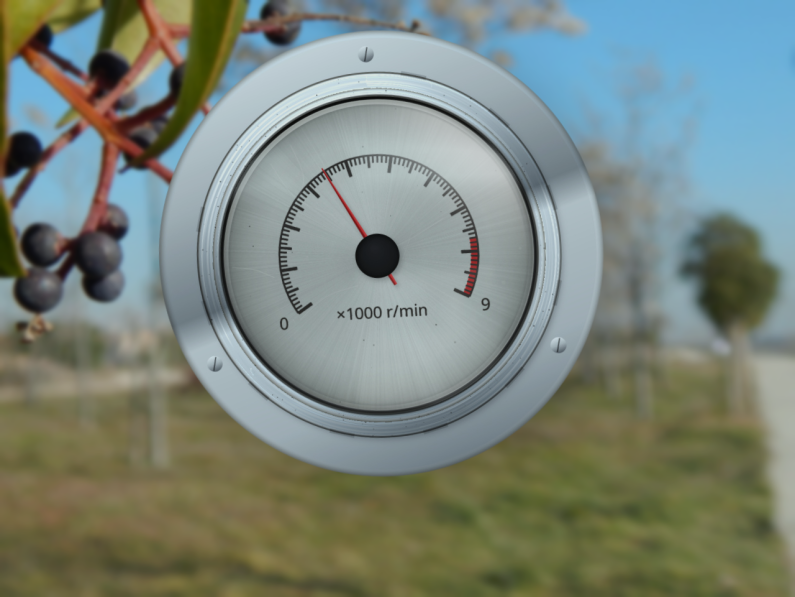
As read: **3500** rpm
